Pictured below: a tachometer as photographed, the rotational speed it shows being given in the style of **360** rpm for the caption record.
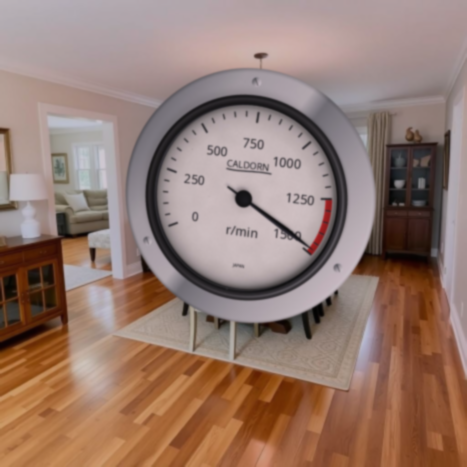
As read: **1475** rpm
